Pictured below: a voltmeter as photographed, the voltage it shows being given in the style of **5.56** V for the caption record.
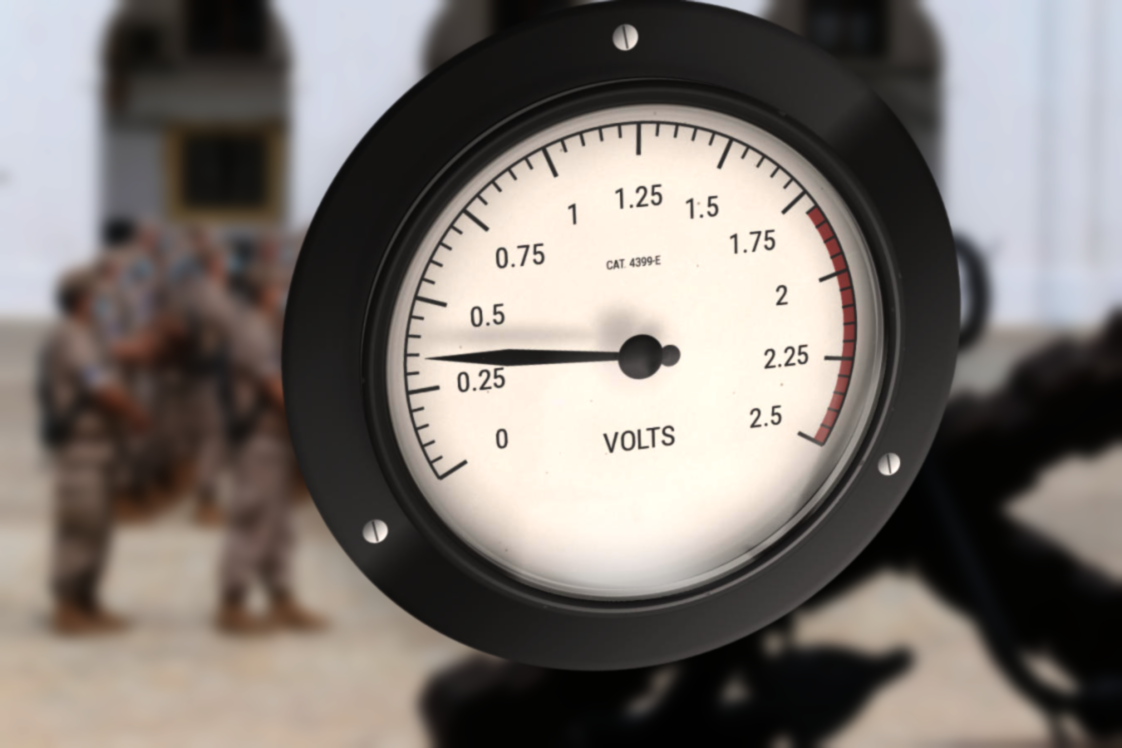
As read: **0.35** V
